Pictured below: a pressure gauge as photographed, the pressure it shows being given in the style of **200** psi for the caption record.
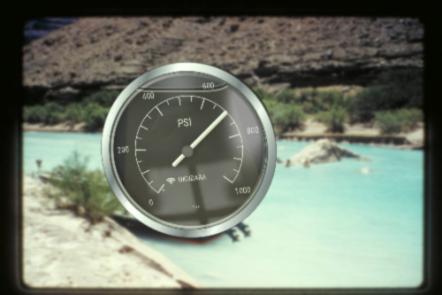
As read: **700** psi
